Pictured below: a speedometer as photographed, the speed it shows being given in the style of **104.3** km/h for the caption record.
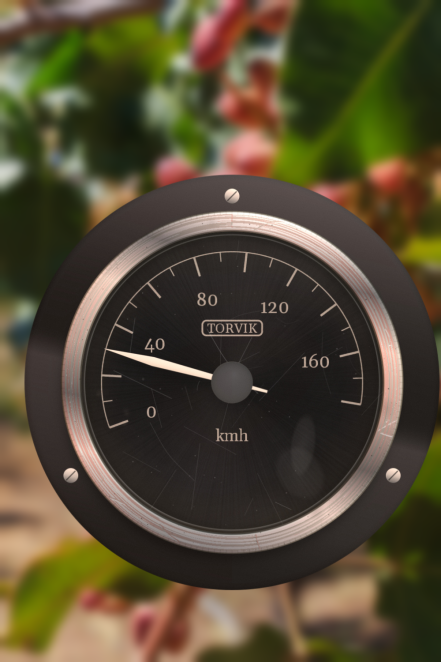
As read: **30** km/h
